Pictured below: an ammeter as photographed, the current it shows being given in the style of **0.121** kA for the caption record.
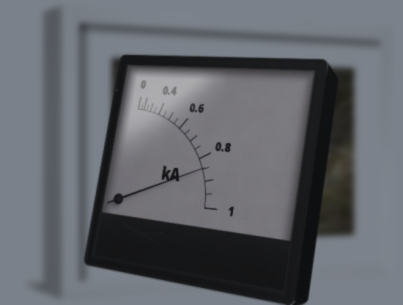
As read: **0.85** kA
